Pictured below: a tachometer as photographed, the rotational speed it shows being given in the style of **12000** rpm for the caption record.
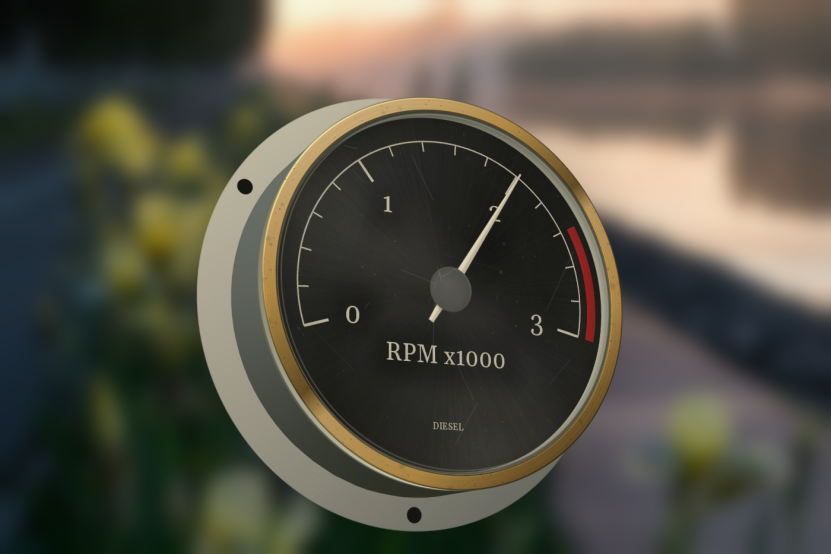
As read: **2000** rpm
